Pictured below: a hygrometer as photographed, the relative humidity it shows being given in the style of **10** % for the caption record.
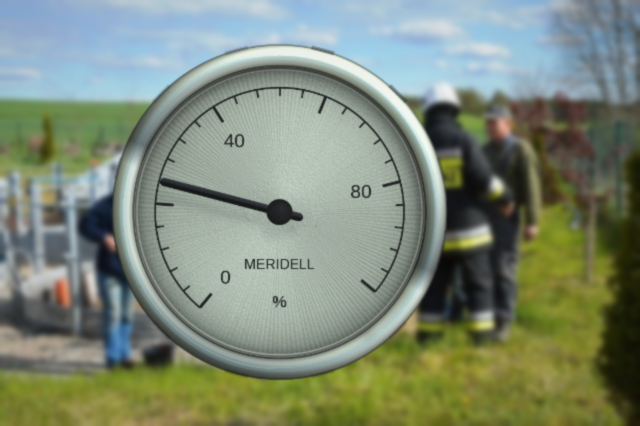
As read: **24** %
